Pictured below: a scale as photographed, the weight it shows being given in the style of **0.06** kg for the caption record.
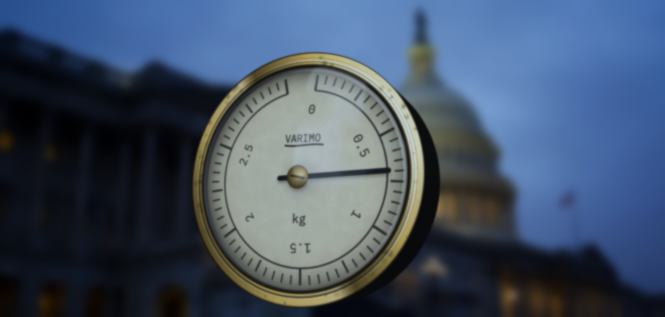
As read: **0.7** kg
